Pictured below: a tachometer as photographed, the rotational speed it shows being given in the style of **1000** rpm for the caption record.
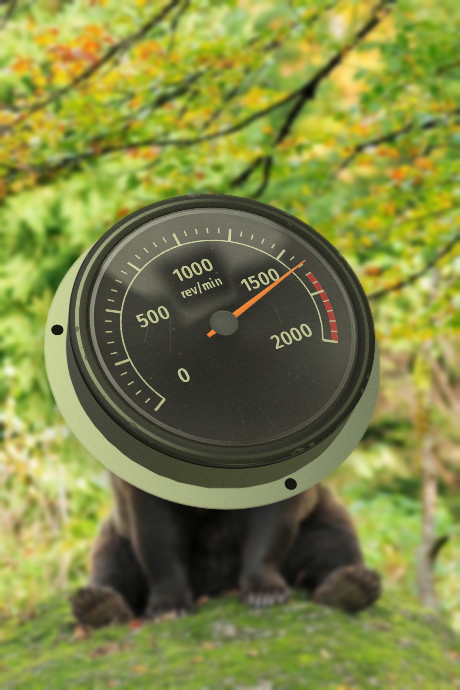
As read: **1600** rpm
